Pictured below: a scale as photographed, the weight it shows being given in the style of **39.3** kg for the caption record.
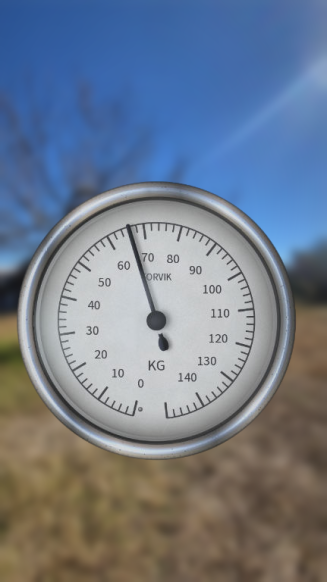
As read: **66** kg
